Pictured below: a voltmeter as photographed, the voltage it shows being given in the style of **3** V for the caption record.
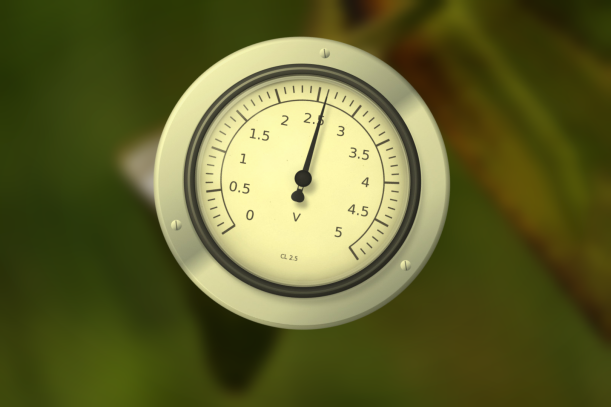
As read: **2.6** V
